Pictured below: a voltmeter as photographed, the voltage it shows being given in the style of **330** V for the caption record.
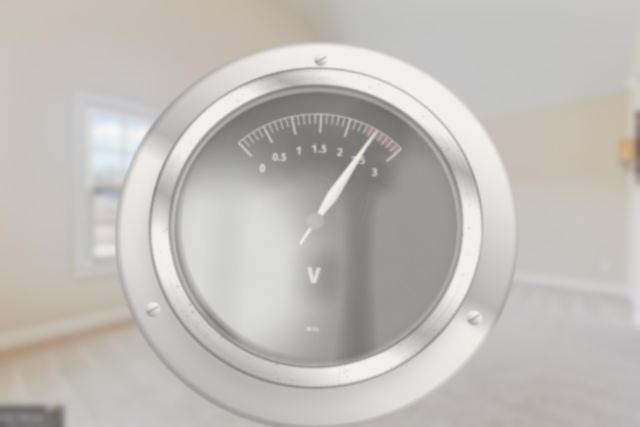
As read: **2.5** V
